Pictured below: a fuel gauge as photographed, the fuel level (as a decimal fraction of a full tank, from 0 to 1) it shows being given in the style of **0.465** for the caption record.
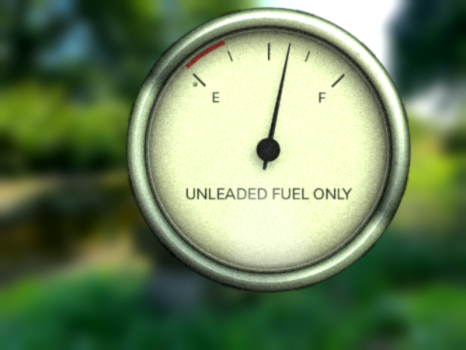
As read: **0.625**
